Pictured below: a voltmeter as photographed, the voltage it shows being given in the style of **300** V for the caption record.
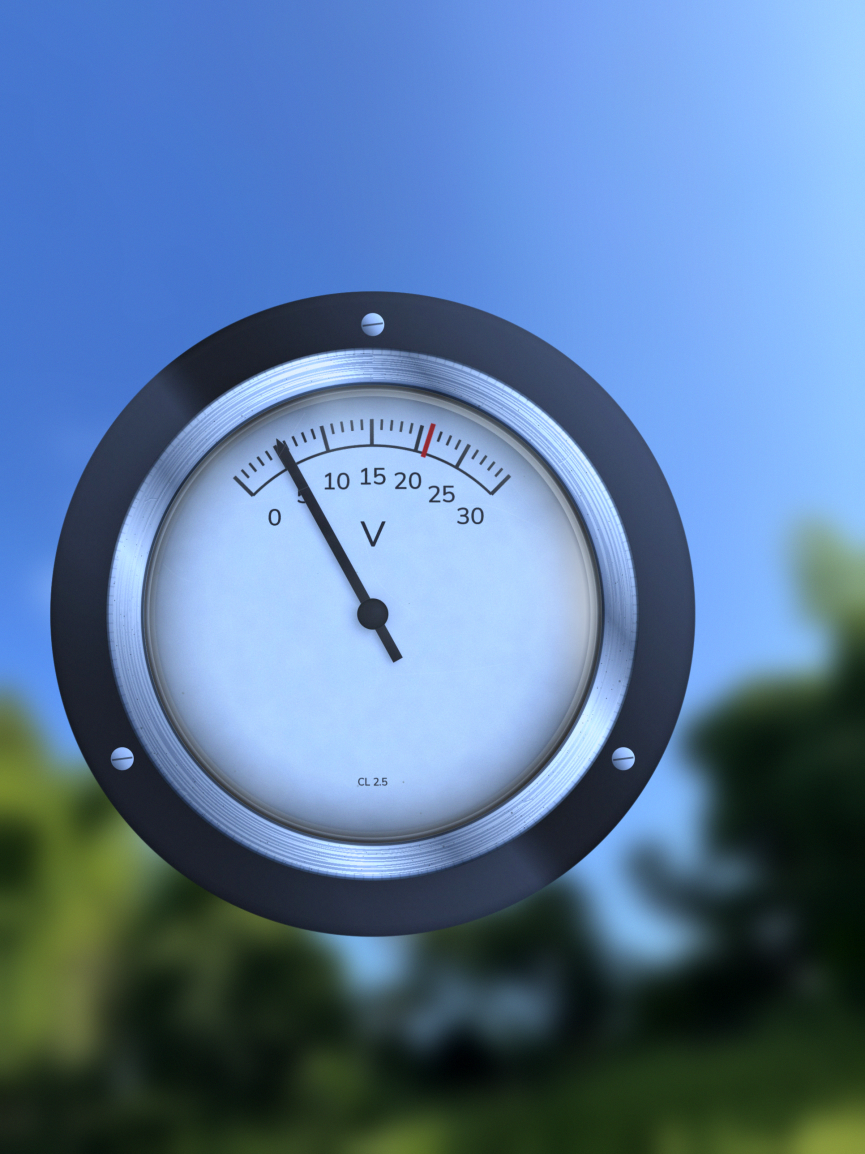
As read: **5.5** V
